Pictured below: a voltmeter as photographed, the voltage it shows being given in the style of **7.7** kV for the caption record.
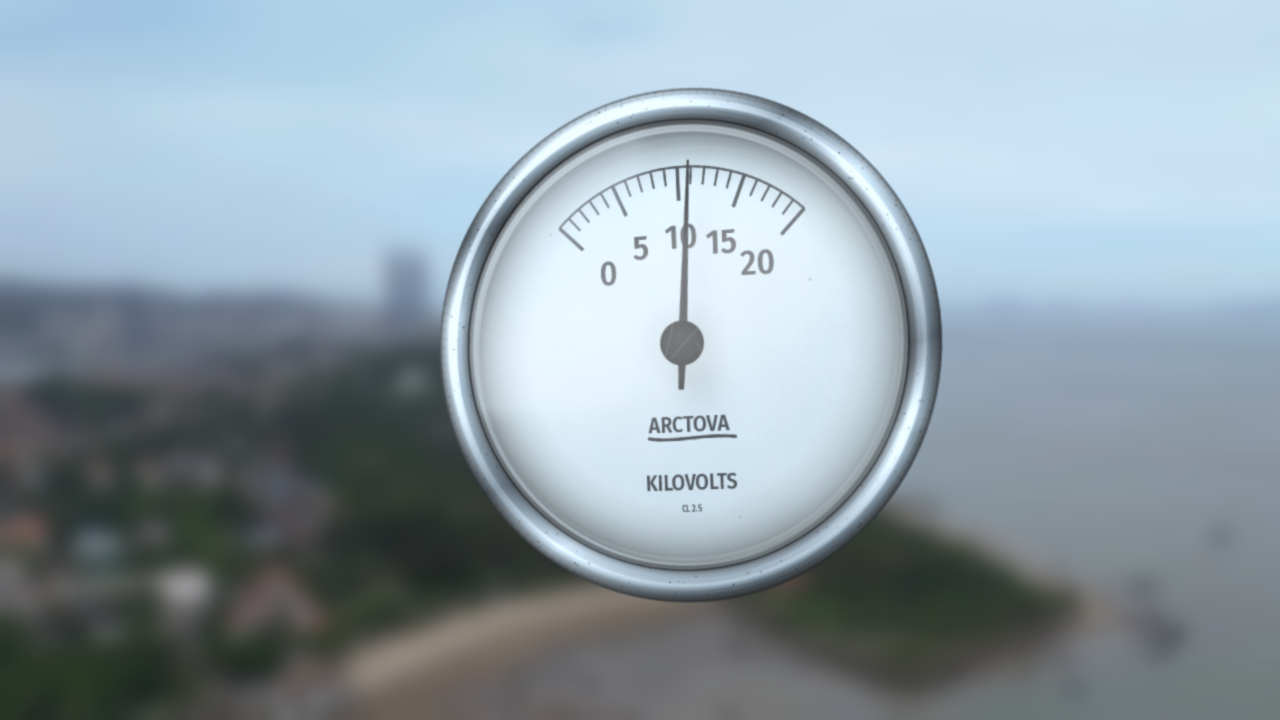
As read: **11** kV
